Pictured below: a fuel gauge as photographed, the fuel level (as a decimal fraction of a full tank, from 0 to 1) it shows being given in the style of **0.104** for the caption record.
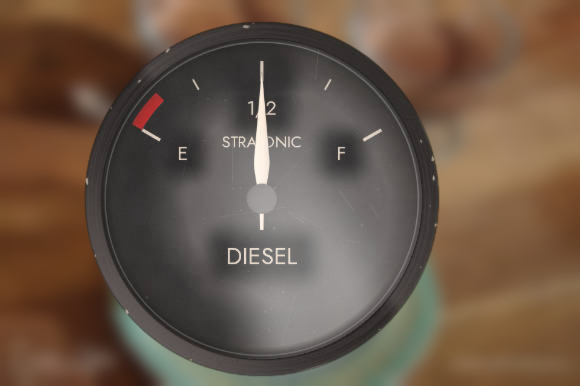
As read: **0.5**
